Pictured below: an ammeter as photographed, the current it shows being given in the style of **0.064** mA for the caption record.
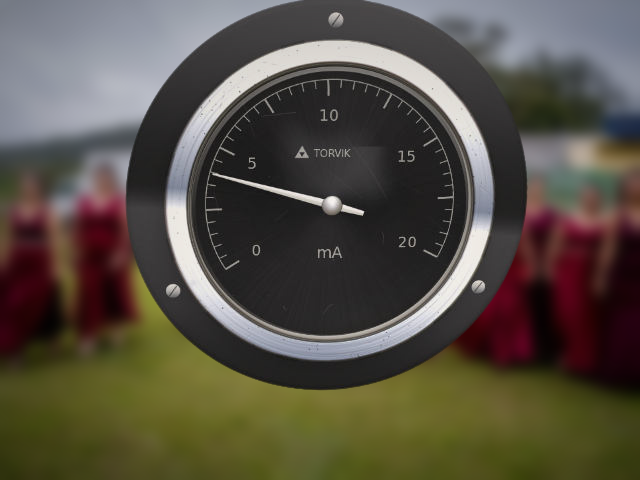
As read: **4** mA
